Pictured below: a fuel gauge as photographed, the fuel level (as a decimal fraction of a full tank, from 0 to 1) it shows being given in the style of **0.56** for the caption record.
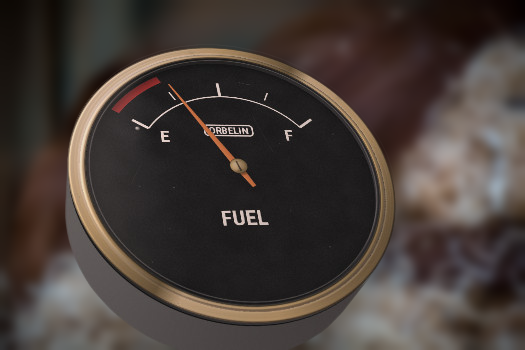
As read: **0.25**
